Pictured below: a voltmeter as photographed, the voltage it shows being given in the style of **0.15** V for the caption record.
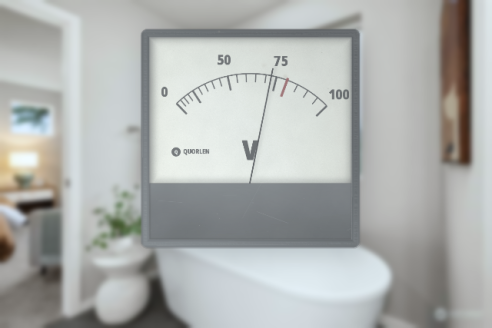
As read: **72.5** V
